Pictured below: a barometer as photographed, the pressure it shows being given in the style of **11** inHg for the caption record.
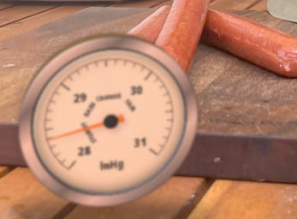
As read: **28.4** inHg
